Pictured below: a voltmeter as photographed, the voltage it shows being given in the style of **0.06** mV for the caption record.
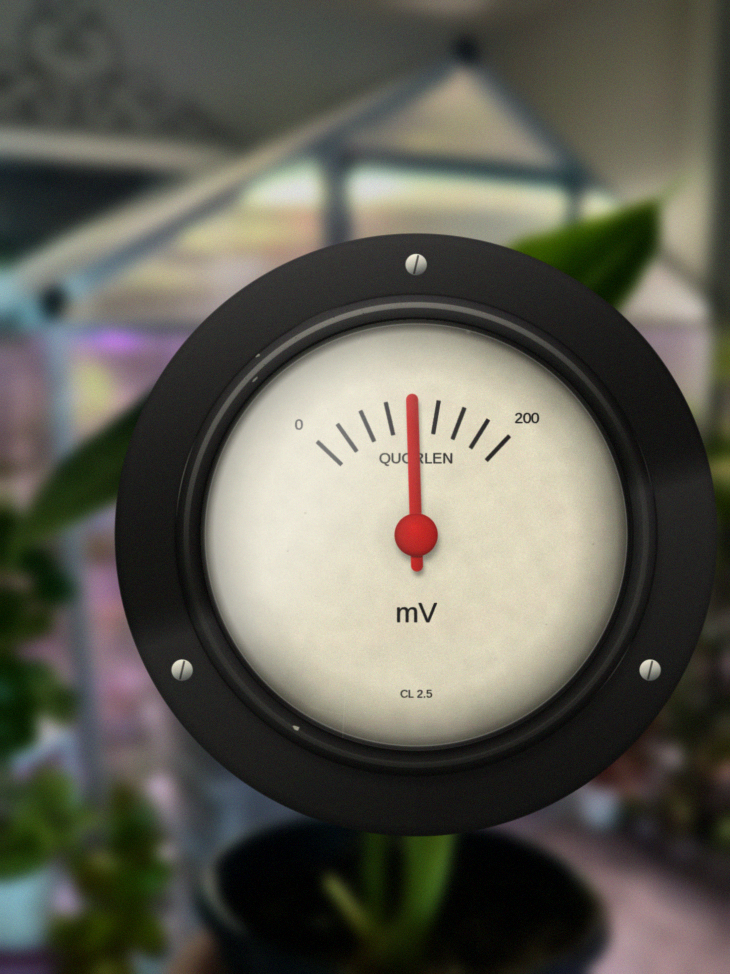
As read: **100** mV
